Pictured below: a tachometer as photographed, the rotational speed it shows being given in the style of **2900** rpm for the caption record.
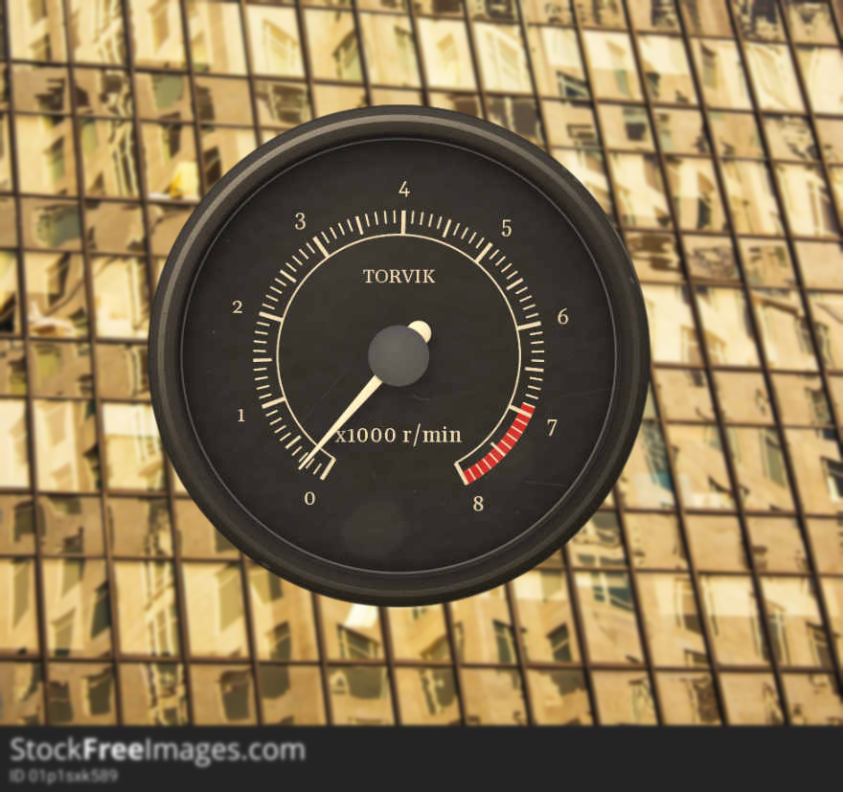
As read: **250** rpm
